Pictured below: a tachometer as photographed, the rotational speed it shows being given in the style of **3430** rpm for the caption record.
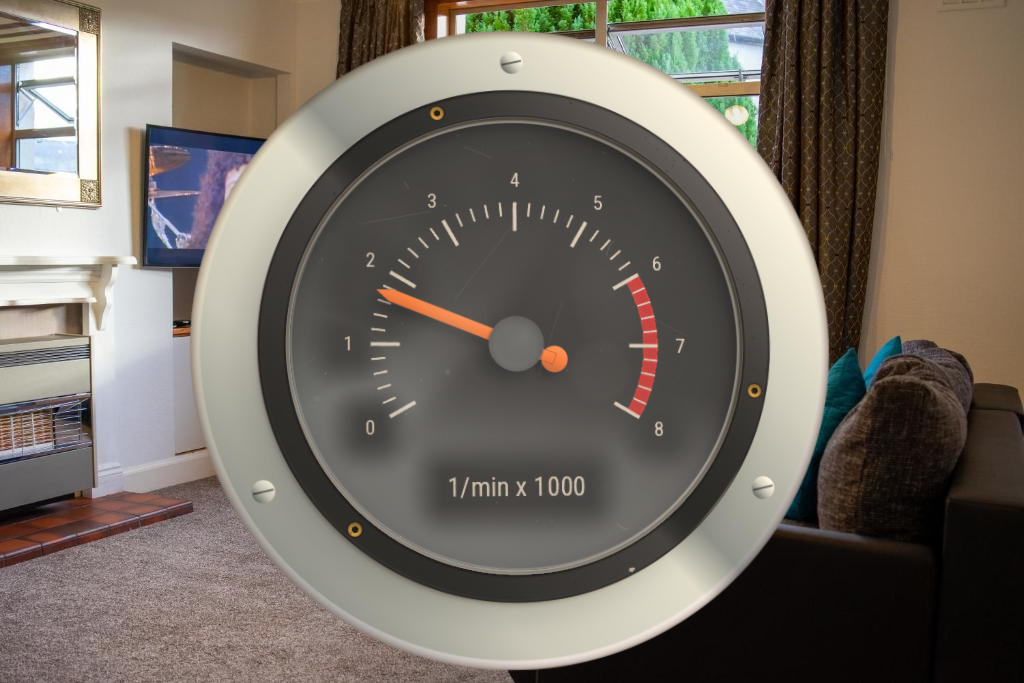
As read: **1700** rpm
